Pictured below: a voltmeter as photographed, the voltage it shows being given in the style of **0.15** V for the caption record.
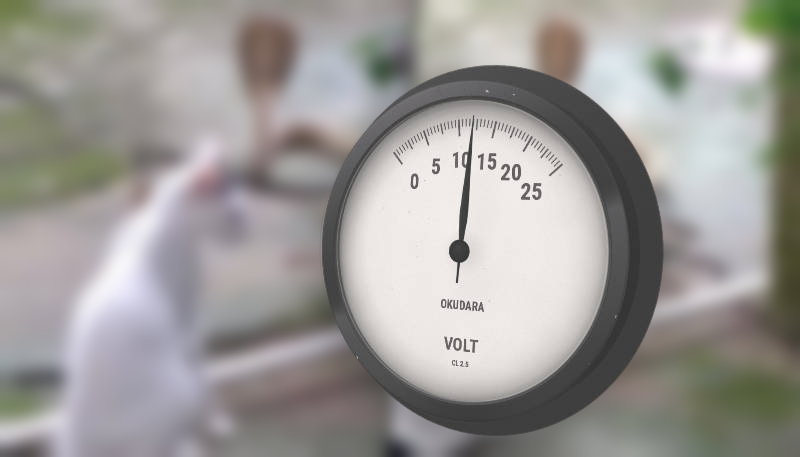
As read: **12.5** V
